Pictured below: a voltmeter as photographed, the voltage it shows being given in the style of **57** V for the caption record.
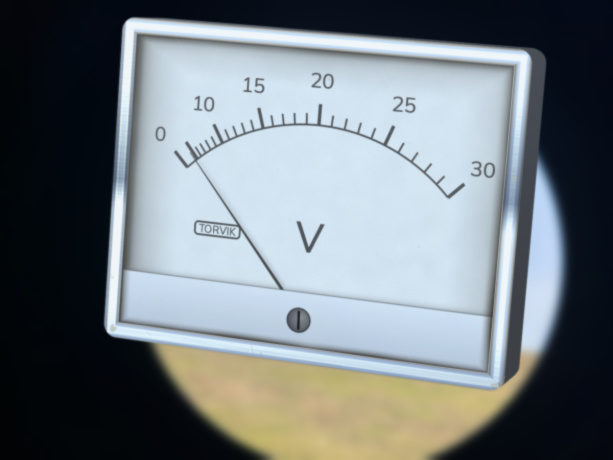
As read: **5** V
